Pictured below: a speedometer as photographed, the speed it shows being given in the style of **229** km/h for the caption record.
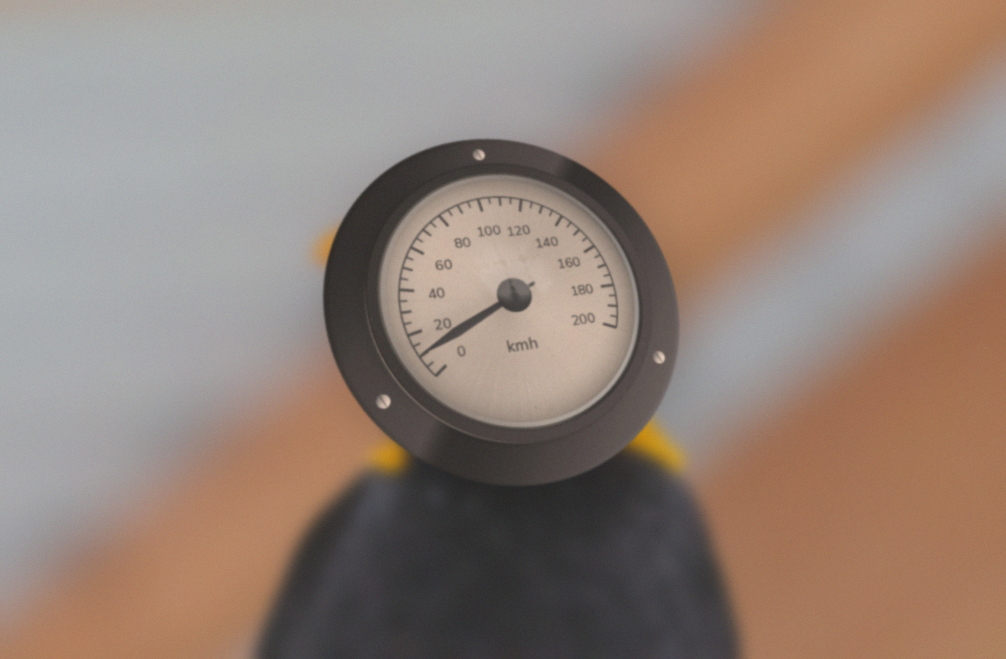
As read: **10** km/h
